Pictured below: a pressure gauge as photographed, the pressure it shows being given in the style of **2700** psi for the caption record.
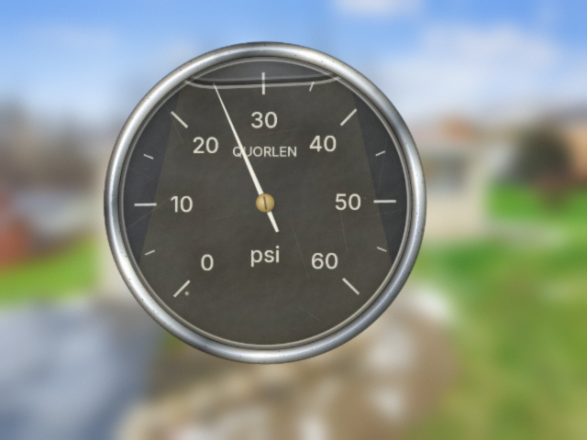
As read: **25** psi
